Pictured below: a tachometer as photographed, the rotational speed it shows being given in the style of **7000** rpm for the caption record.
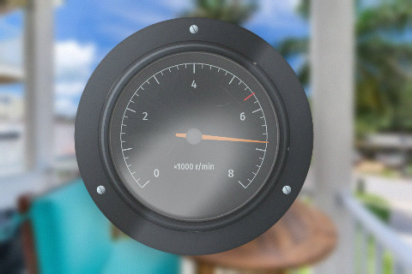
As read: **6800** rpm
